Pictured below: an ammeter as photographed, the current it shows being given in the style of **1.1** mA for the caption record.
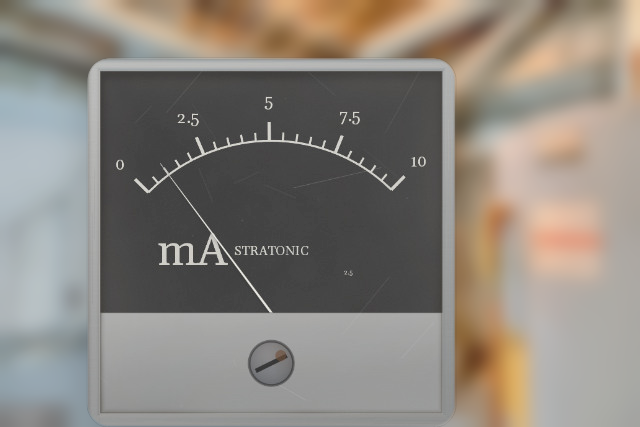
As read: **1** mA
